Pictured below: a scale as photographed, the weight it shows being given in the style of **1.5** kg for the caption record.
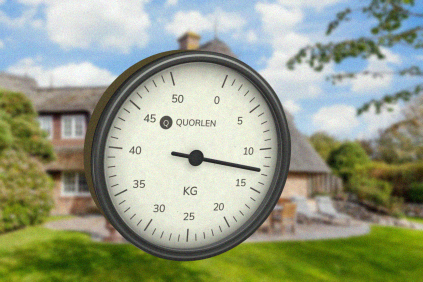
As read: **12.5** kg
